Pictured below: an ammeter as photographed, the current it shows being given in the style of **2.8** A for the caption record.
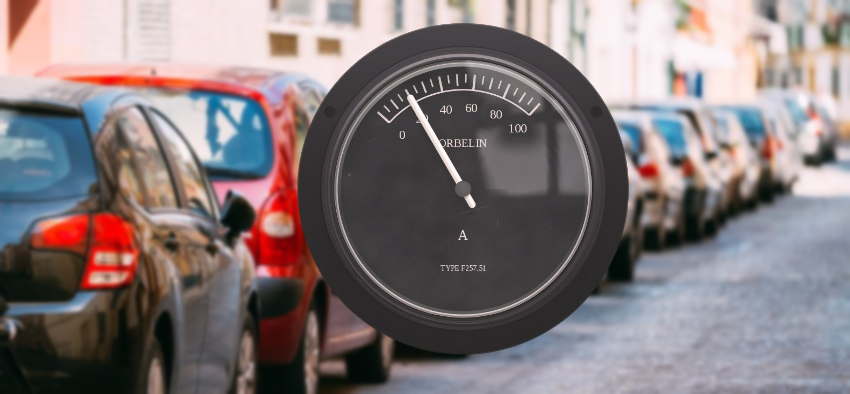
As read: **20** A
